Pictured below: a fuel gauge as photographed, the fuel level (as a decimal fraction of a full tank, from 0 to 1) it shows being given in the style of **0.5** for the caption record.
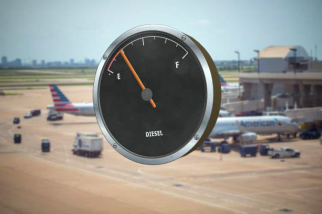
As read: **0.25**
